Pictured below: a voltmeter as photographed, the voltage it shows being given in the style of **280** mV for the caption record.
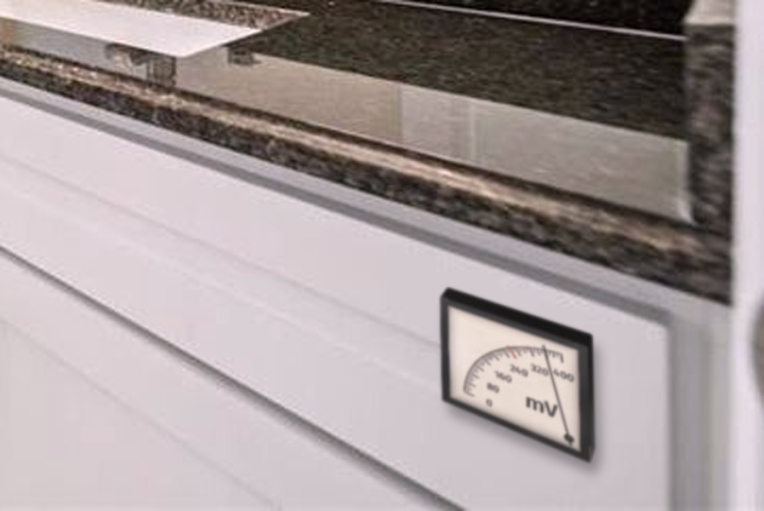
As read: **360** mV
